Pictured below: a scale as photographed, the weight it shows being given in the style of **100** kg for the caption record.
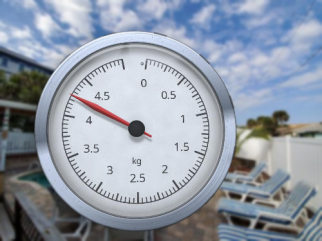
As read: **4.25** kg
